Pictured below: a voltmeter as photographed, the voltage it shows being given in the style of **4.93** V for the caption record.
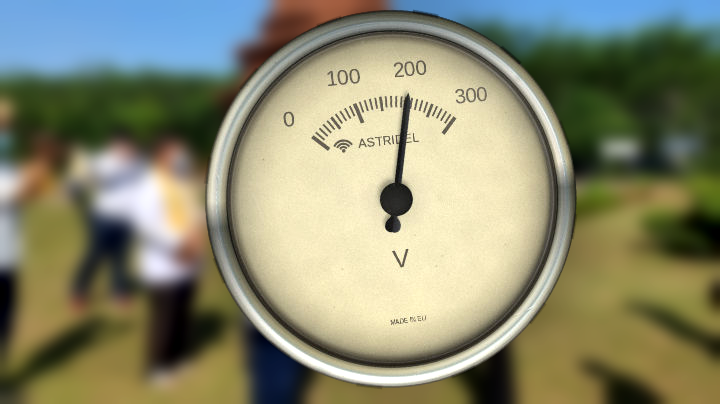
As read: **200** V
